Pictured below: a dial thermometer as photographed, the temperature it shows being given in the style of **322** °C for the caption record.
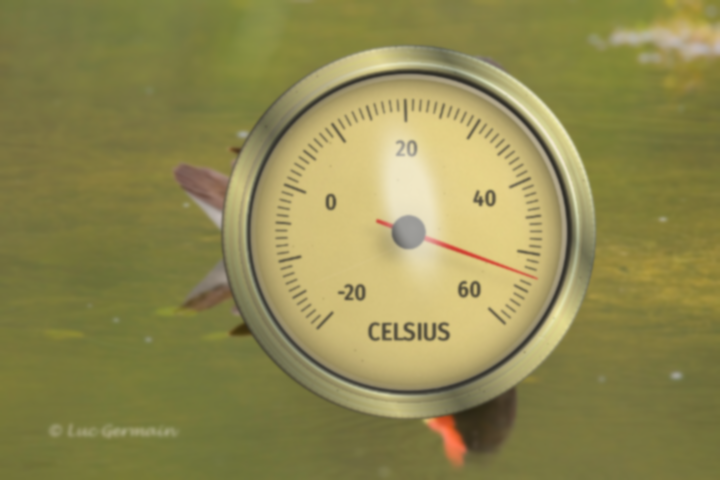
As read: **53** °C
